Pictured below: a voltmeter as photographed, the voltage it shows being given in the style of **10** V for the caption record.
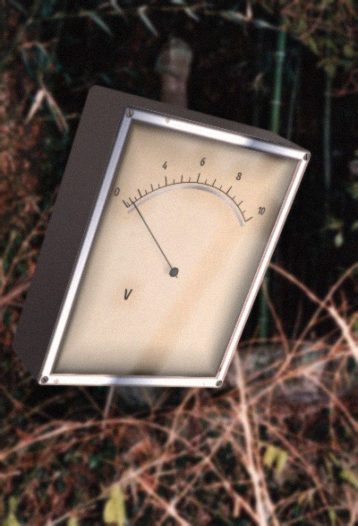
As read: **1** V
